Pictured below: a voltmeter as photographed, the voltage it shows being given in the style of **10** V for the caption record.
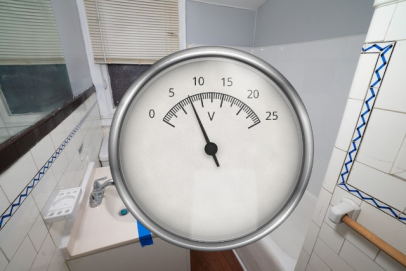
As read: **7.5** V
